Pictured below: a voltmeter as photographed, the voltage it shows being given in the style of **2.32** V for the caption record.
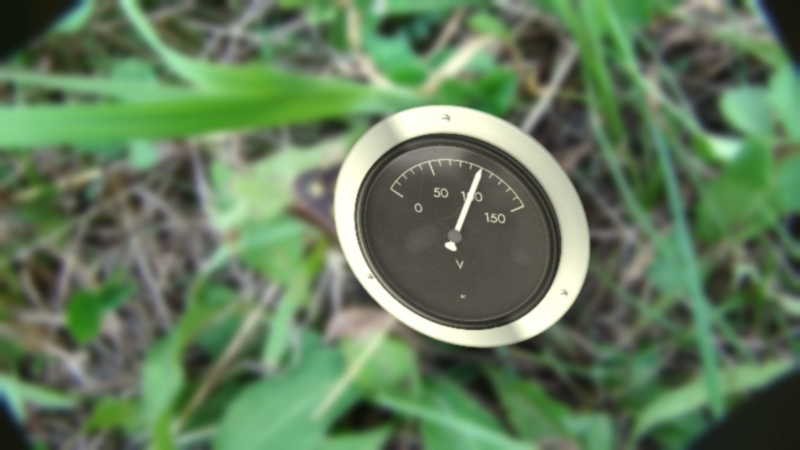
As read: **100** V
